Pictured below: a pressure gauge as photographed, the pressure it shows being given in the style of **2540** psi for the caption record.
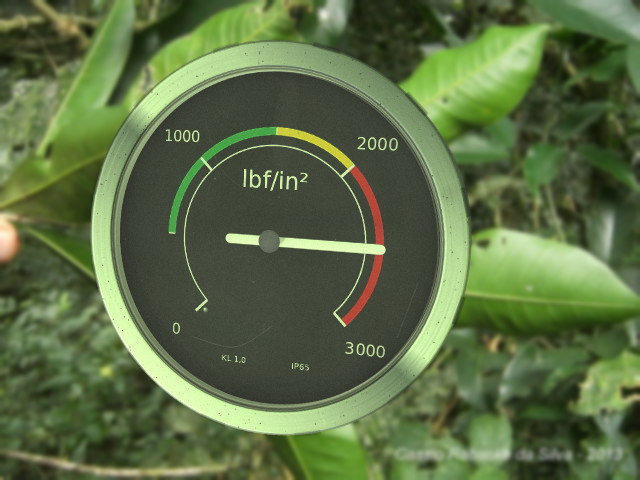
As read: **2500** psi
